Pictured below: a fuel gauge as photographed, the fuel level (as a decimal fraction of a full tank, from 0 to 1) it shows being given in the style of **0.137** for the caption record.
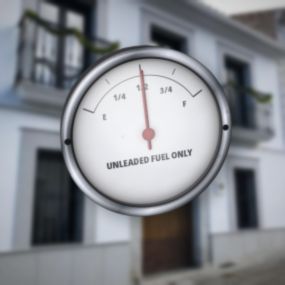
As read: **0.5**
